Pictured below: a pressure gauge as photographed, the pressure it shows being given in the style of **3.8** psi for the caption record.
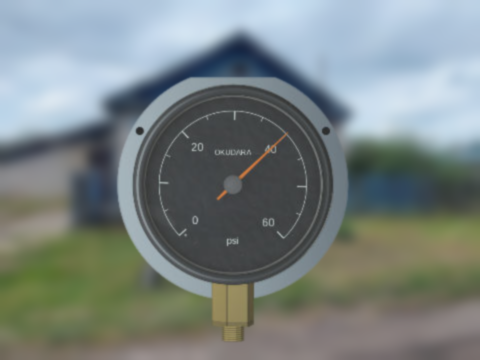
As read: **40** psi
